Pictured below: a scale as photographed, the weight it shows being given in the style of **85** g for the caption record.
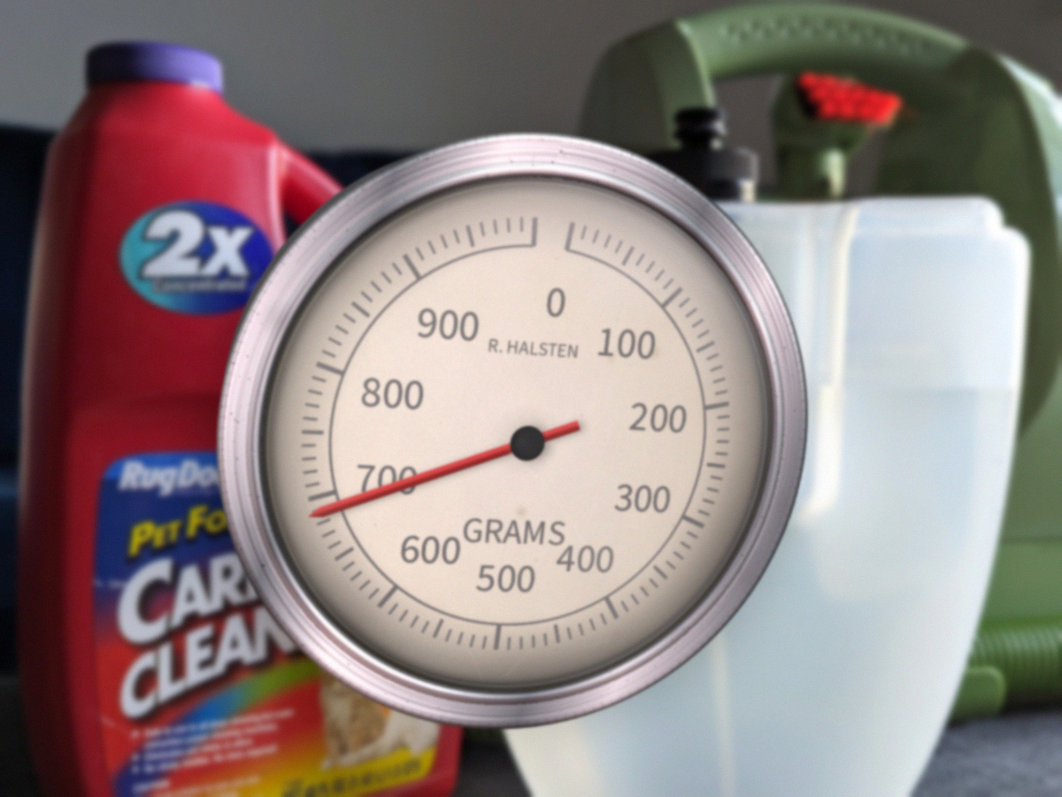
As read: **690** g
